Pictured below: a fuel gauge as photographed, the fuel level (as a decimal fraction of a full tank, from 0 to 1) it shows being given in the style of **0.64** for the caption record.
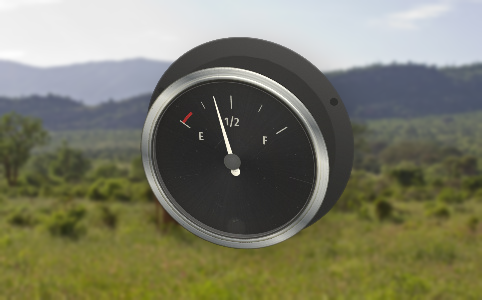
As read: **0.375**
